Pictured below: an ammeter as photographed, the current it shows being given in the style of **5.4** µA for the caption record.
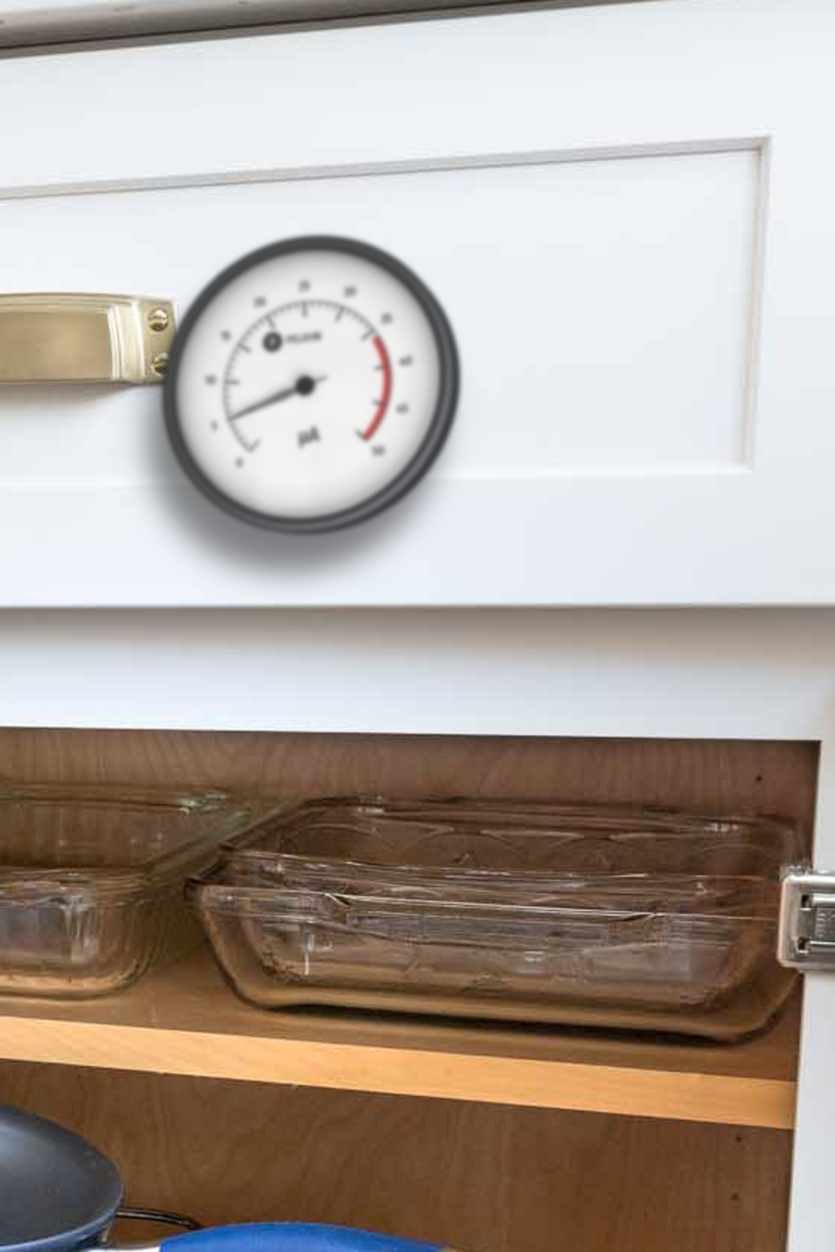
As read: **5** µA
